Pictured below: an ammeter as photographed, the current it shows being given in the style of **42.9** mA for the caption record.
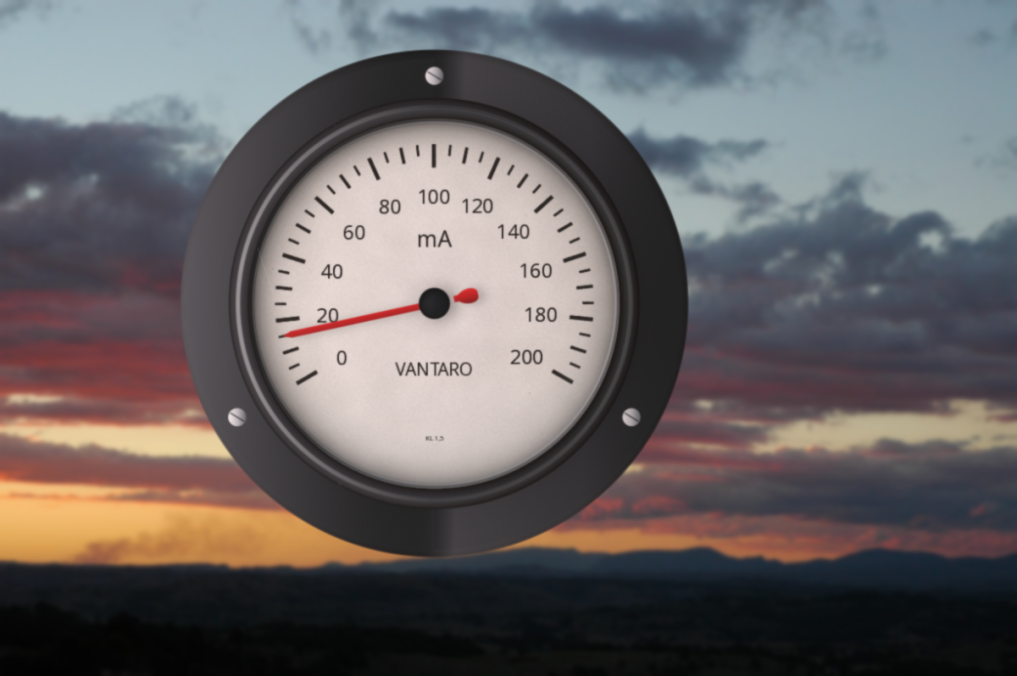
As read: **15** mA
